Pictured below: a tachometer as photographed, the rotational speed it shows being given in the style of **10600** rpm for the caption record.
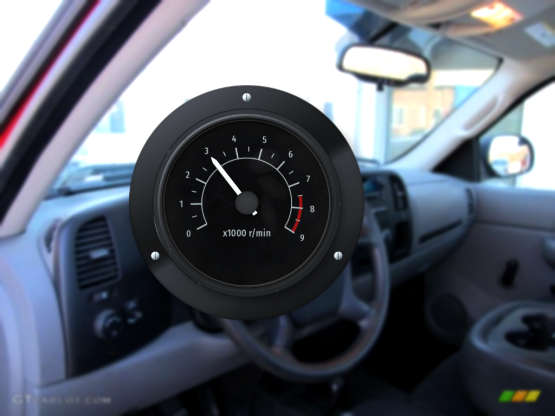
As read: **3000** rpm
